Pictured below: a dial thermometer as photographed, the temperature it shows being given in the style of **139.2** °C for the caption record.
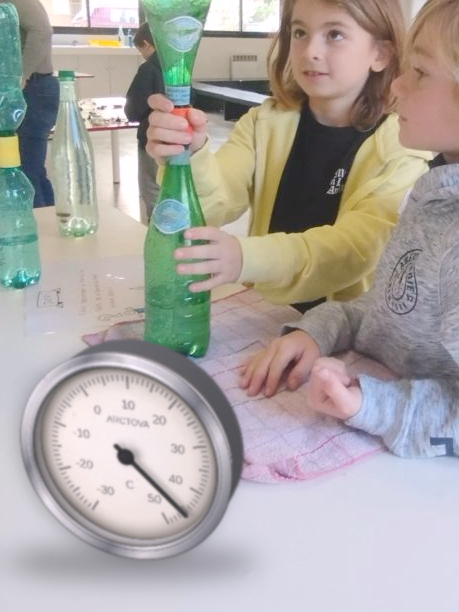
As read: **45** °C
